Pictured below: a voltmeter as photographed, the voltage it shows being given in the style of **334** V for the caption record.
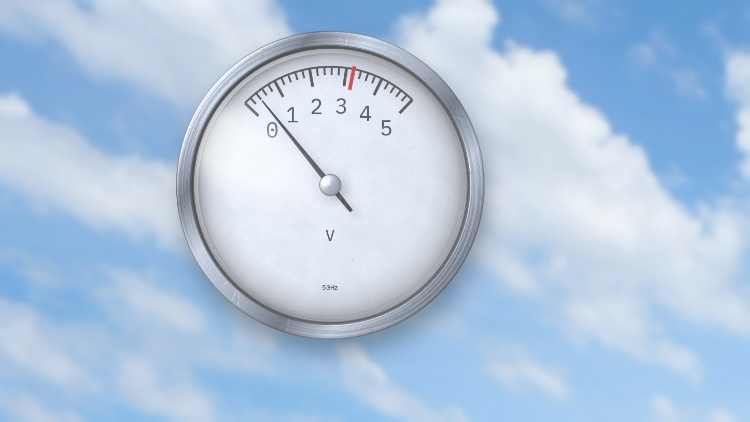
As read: **0.4** V
